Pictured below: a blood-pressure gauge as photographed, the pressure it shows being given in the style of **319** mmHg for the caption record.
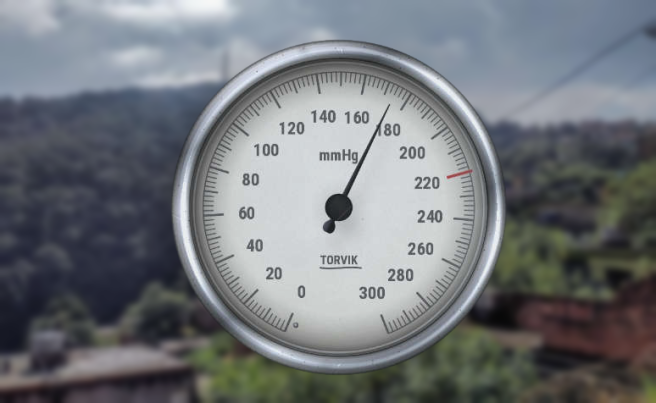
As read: **174** mmHg
